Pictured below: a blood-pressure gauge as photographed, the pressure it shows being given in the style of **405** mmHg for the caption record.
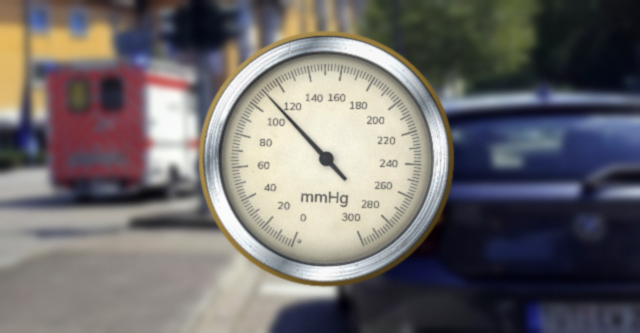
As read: **110** mmHg
